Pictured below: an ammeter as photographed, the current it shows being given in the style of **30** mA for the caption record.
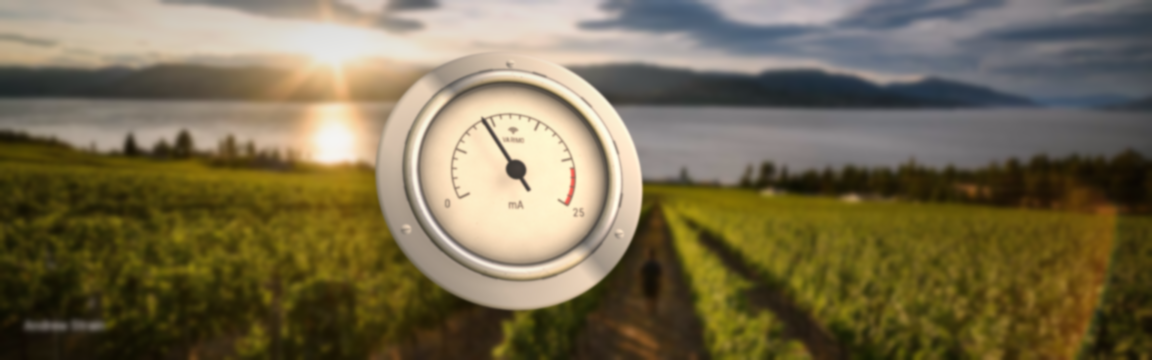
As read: **9** mA
